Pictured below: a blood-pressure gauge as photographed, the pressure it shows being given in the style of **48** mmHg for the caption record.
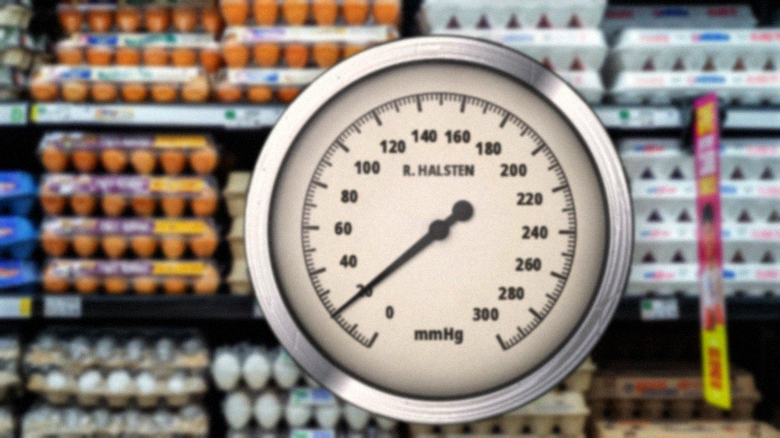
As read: **20** mmHg
